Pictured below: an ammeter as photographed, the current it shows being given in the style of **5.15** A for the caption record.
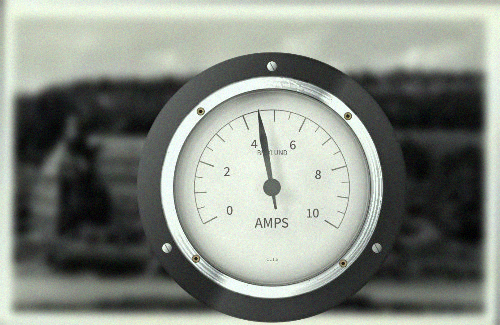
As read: **4.5** A
